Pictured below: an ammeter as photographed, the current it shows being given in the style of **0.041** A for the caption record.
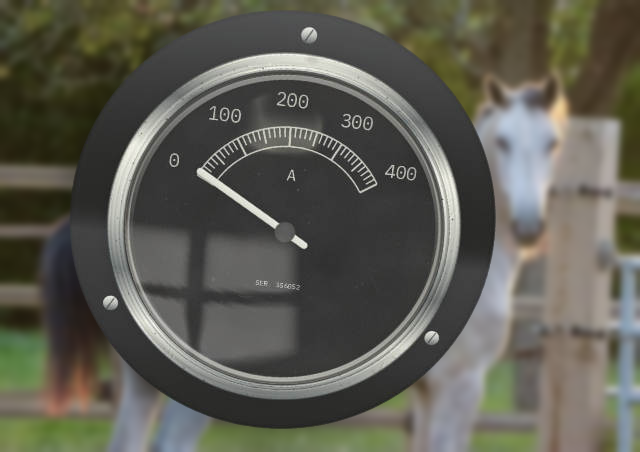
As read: **10** A
